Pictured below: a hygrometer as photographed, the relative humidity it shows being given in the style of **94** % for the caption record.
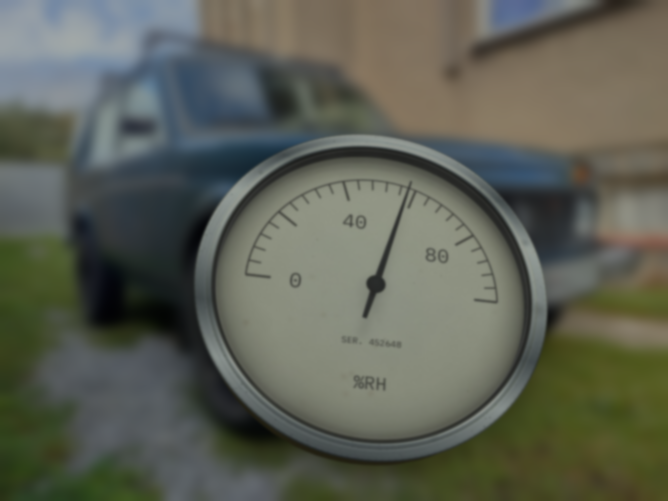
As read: **58** %
